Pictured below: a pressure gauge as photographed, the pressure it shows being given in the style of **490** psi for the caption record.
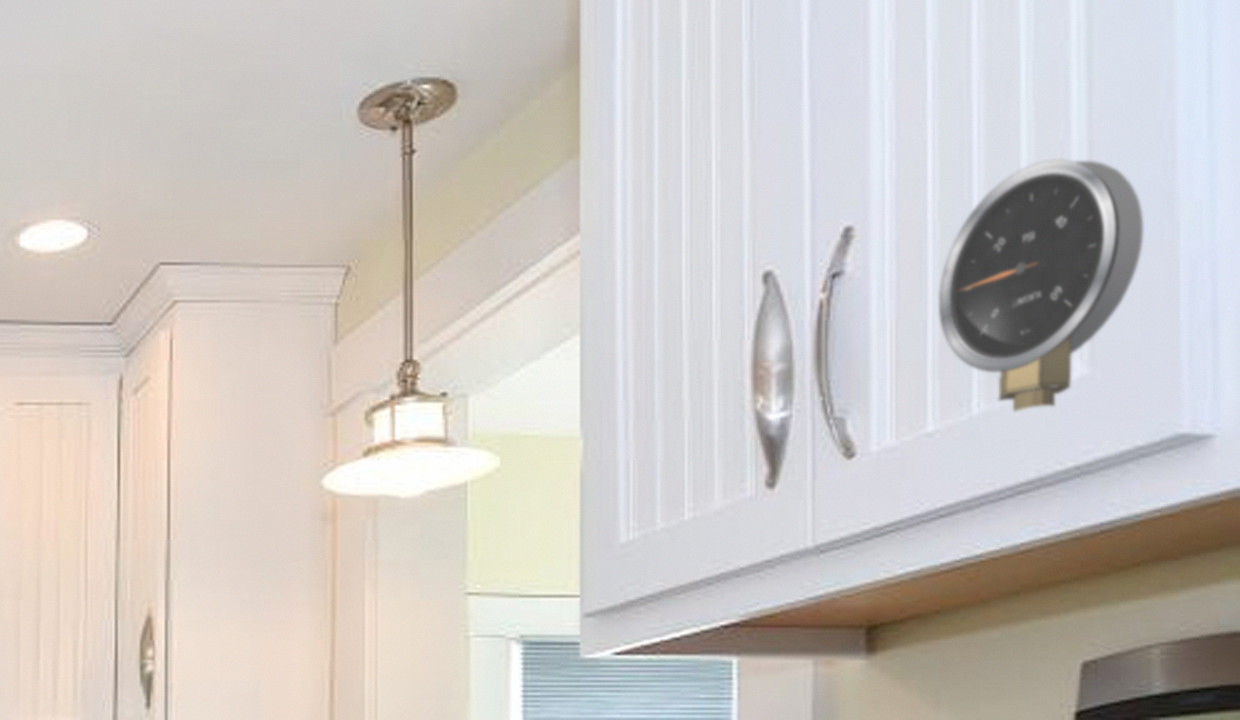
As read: **10** psi
